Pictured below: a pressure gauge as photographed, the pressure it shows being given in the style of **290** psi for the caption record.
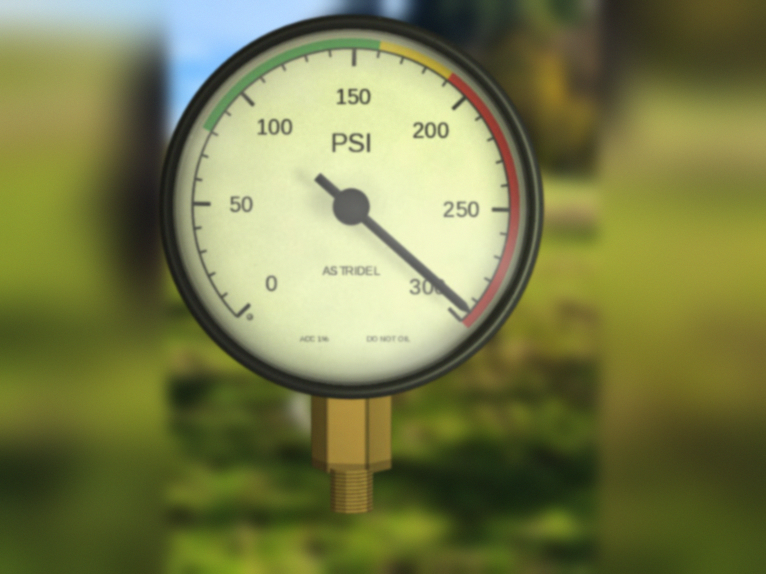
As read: **295** psi
